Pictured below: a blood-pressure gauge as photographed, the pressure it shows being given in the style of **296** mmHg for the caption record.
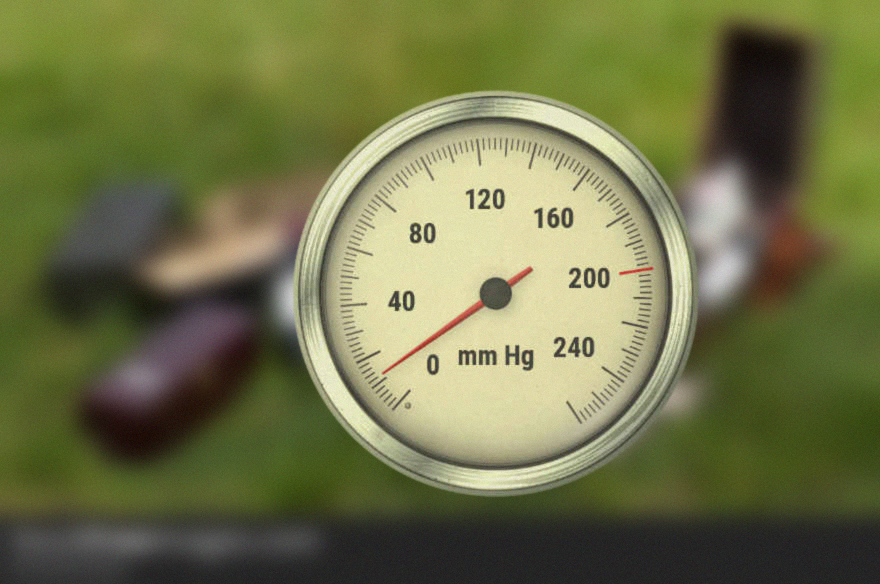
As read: **12** mmHg
